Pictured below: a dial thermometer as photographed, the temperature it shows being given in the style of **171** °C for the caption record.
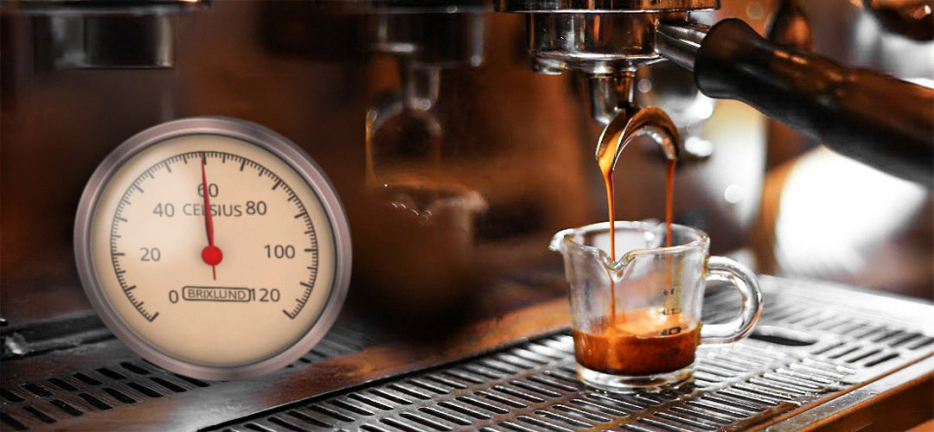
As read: **60** °C
